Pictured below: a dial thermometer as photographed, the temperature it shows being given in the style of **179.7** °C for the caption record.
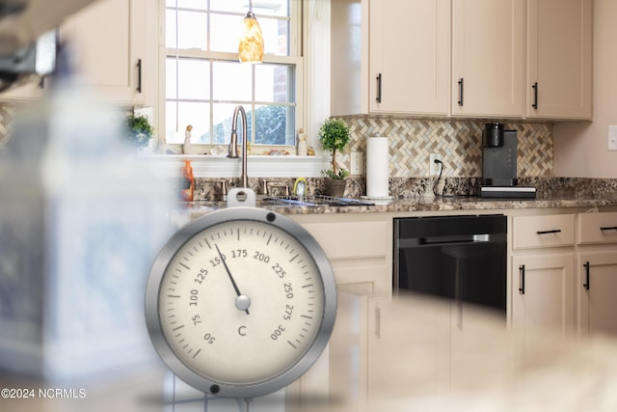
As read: **155** °C
